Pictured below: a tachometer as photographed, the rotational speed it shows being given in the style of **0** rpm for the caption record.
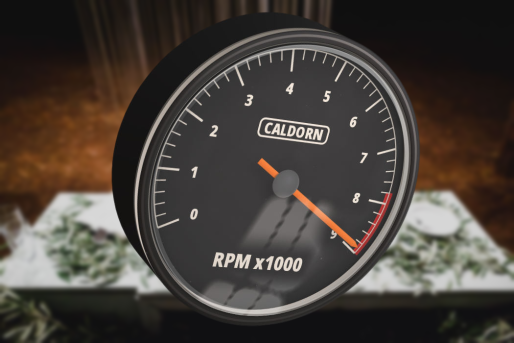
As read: **8900** rpm
